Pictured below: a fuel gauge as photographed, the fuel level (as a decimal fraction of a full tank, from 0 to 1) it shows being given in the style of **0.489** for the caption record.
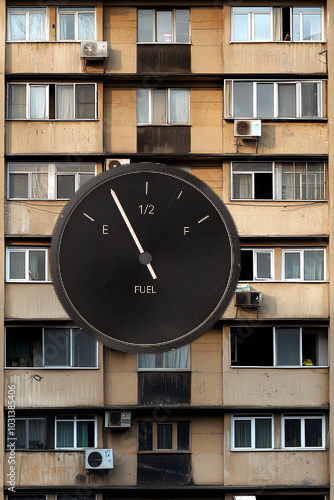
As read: **0.25**
